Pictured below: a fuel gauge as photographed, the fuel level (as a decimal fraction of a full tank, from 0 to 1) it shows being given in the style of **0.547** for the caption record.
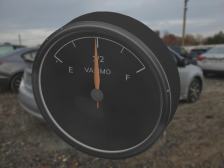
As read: **0.5**
